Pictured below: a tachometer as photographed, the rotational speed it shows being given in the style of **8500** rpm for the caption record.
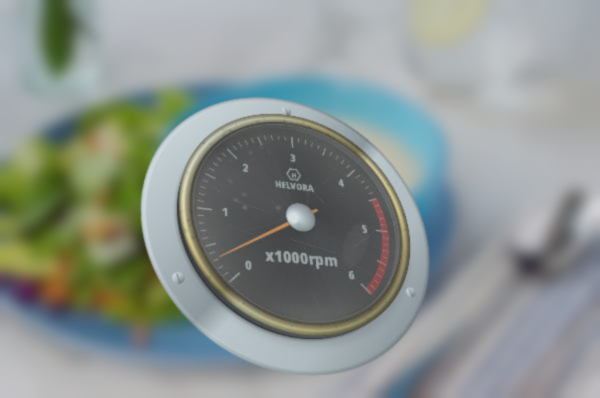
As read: **300** rpm
